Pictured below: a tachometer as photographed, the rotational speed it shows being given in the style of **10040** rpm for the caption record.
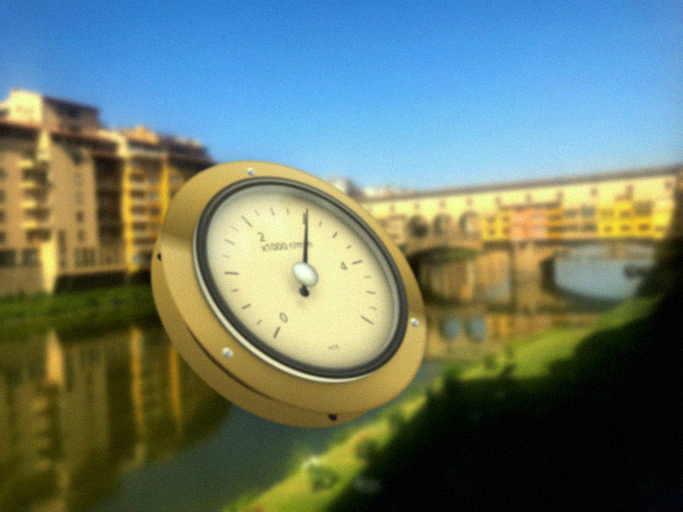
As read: **3000** rpm
